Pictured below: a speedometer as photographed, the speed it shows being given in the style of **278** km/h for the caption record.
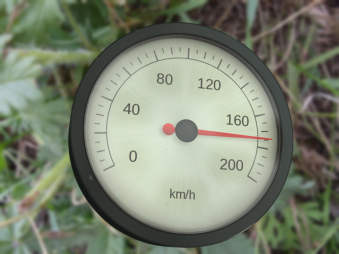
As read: **175** km/h
